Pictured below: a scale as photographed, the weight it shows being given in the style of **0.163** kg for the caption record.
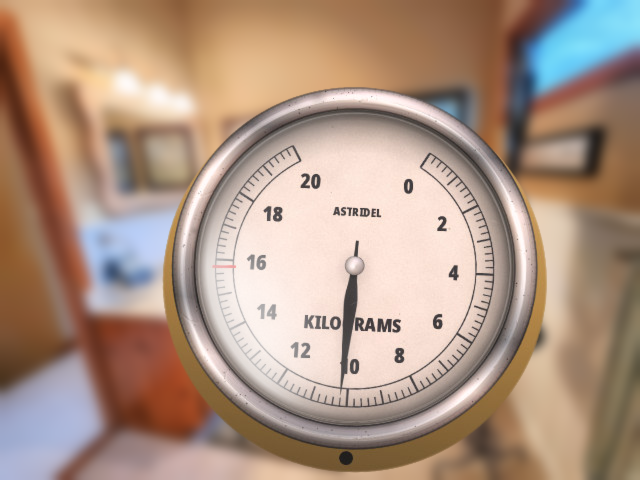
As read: **10.2** kg
